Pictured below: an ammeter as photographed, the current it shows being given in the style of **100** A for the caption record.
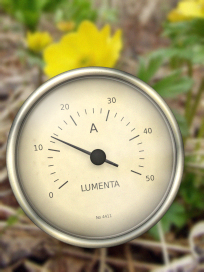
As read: **13** A
